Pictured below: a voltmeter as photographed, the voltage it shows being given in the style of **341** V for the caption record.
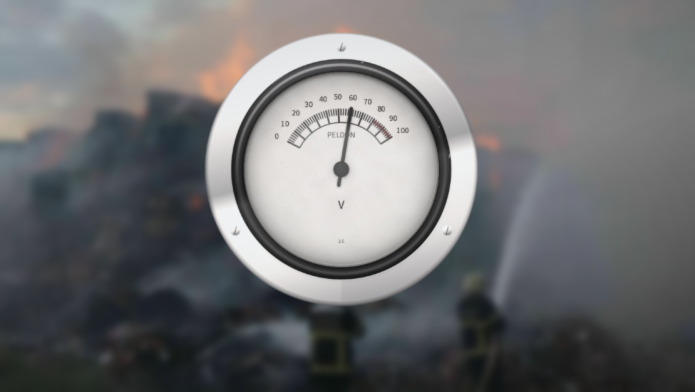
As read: **60** V
